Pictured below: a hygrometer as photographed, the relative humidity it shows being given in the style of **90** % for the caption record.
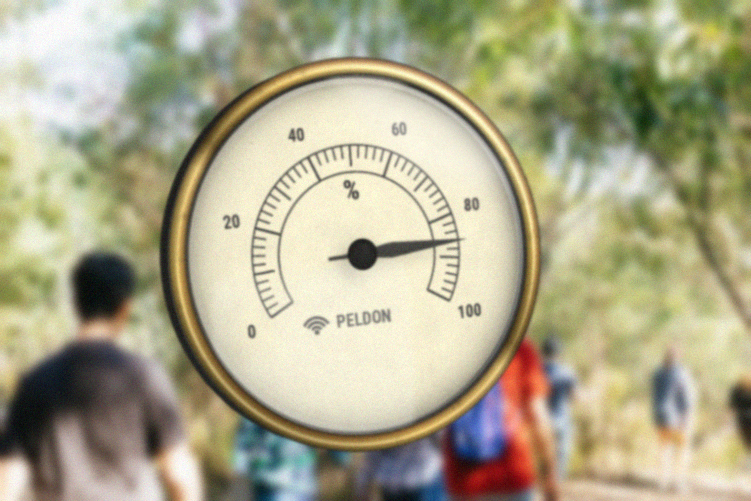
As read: **86** %
